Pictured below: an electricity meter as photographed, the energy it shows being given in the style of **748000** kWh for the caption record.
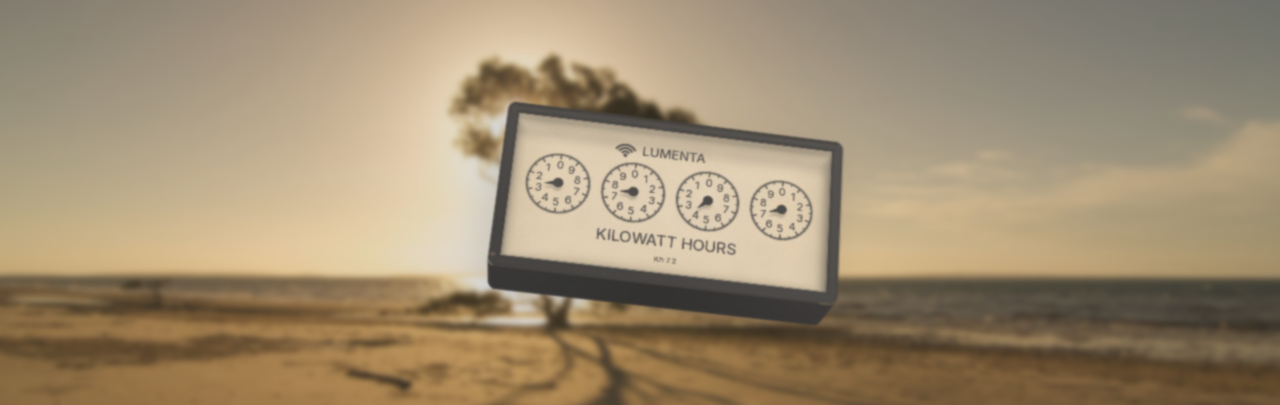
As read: **2737** kWh
